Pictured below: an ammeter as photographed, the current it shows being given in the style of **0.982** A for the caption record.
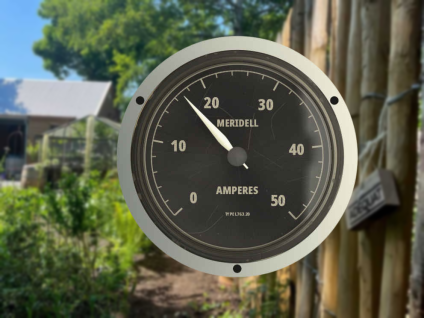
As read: **17** A
